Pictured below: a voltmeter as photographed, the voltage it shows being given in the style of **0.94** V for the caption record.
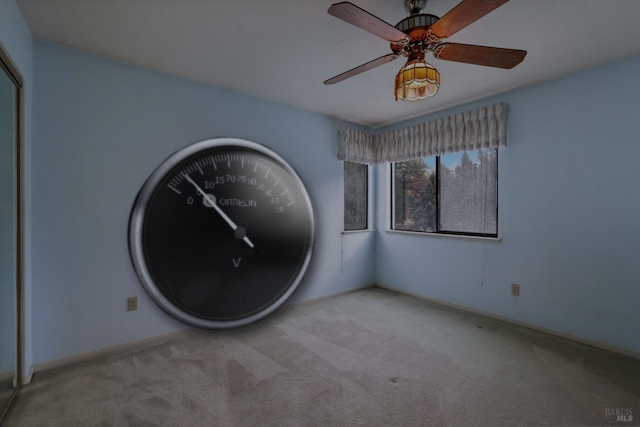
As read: **5** V
